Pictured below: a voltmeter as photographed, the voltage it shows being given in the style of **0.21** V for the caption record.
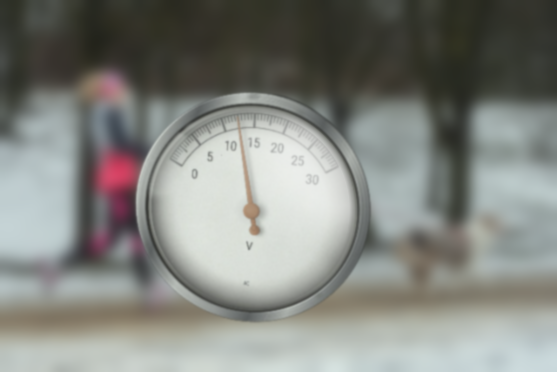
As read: **12.5** V
